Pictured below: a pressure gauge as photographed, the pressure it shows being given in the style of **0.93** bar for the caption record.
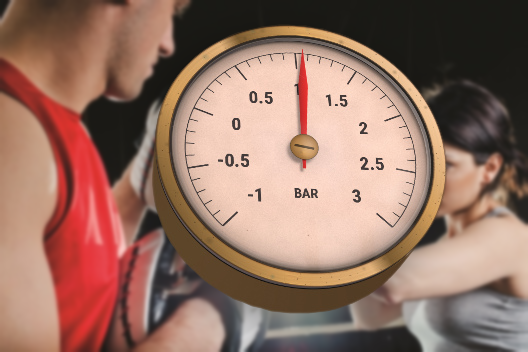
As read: **1.05** bar
